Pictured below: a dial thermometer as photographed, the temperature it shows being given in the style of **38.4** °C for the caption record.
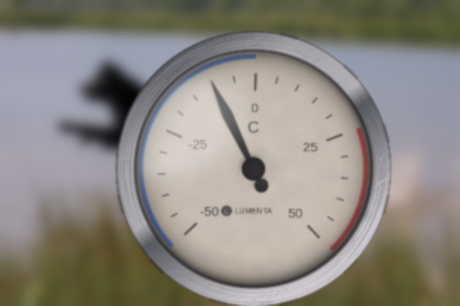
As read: **-10** °C
